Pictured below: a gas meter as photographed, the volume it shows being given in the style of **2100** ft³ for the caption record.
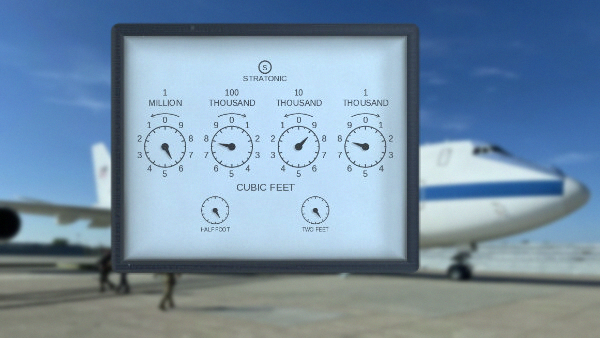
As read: **578800** ft³
